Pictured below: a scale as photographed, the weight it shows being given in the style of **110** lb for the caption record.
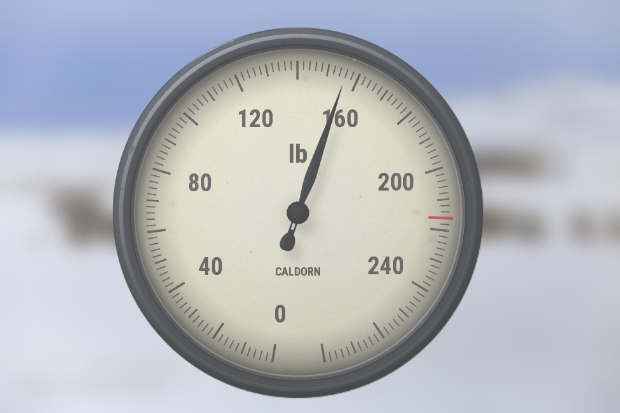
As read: **156** lb
